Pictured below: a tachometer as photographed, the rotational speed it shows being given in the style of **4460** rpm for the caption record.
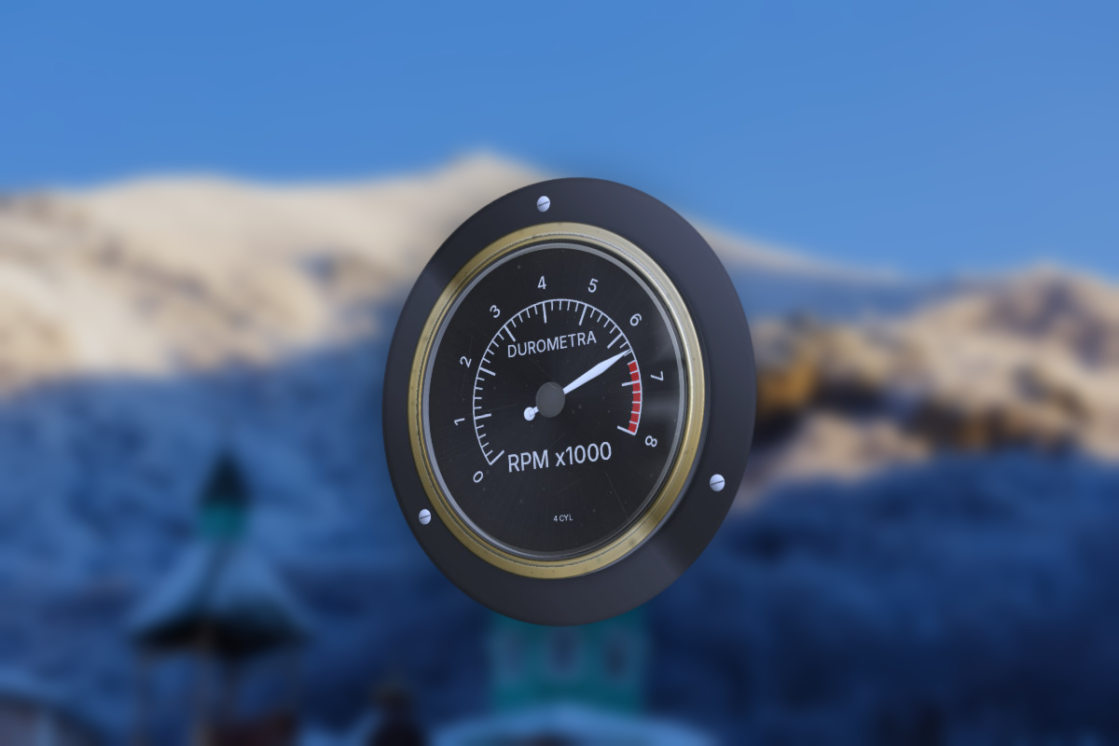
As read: **6400** rpm
